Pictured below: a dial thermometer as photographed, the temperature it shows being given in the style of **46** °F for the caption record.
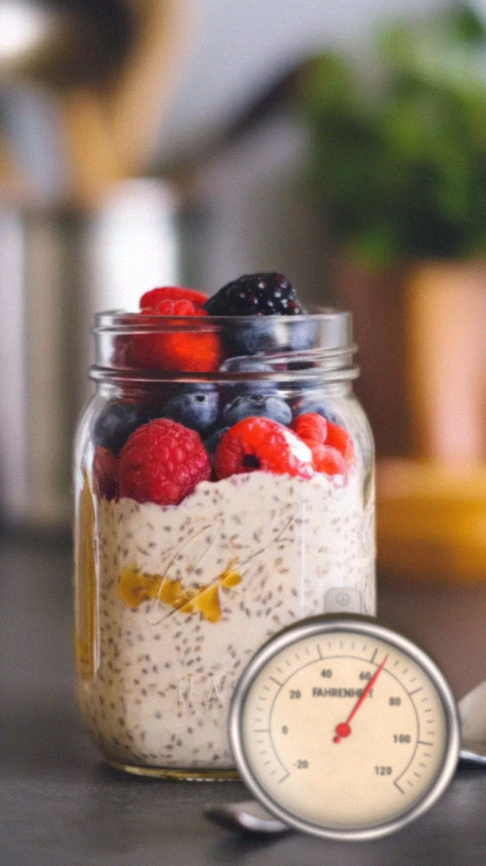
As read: **64** °F
